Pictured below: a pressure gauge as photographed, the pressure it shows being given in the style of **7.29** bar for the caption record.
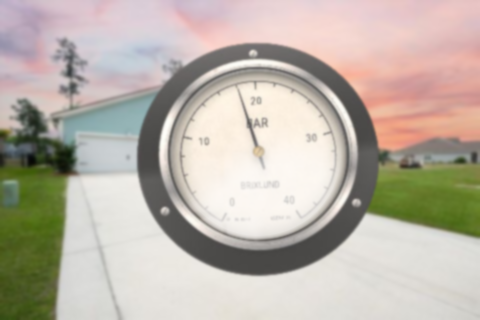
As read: **18** bar
